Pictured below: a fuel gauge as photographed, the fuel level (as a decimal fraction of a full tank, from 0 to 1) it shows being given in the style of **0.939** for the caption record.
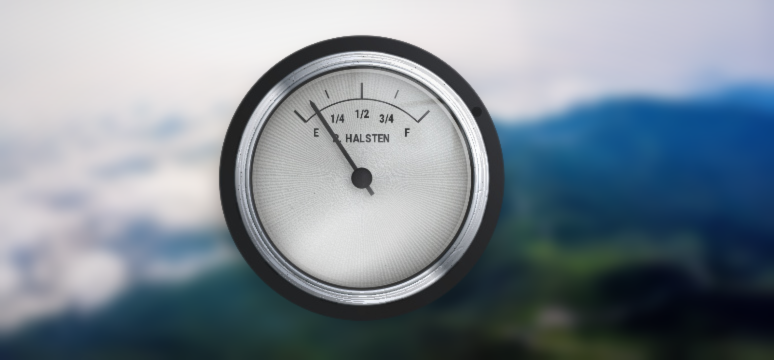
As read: **0.125**
